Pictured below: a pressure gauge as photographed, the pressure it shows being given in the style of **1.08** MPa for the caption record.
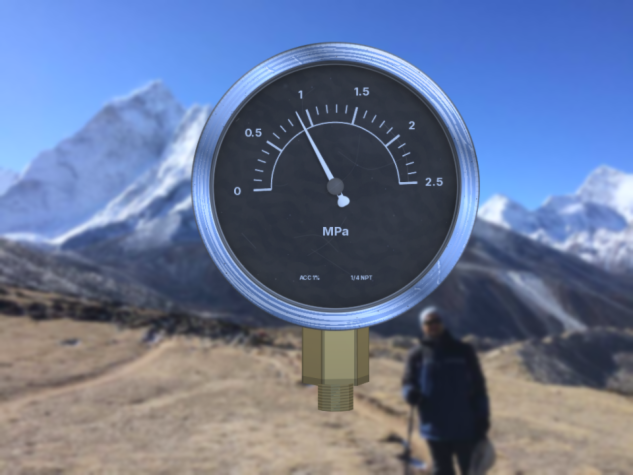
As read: **0.9** MPa
